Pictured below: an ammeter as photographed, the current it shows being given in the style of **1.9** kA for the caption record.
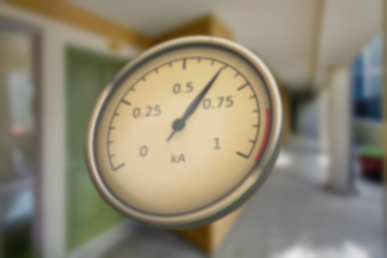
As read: **0.65** kA
